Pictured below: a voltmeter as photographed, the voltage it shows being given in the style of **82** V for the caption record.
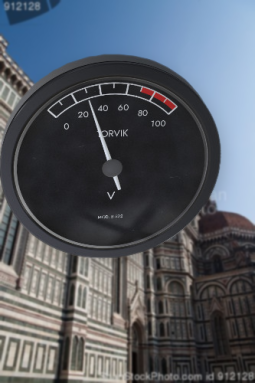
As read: **30** V
